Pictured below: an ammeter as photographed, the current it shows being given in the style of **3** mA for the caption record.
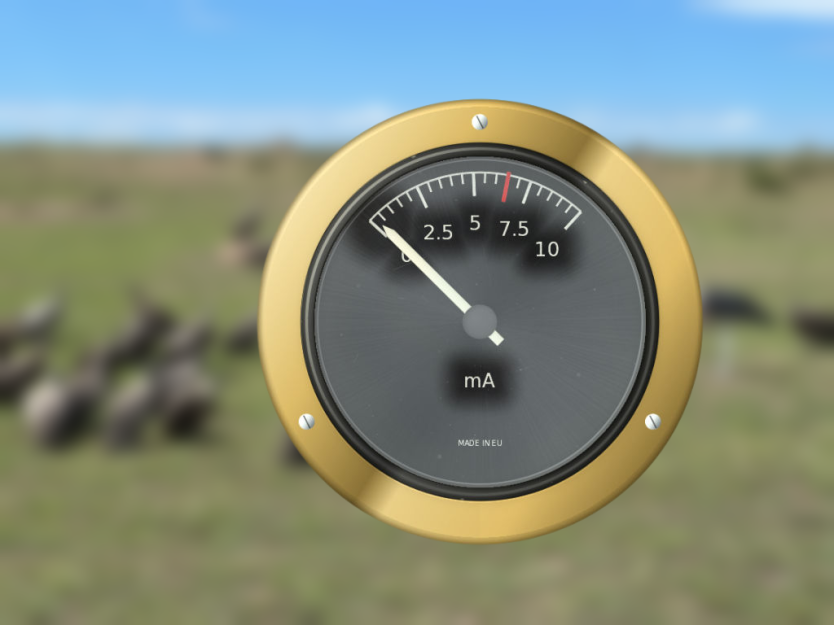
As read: **0.25** mA
